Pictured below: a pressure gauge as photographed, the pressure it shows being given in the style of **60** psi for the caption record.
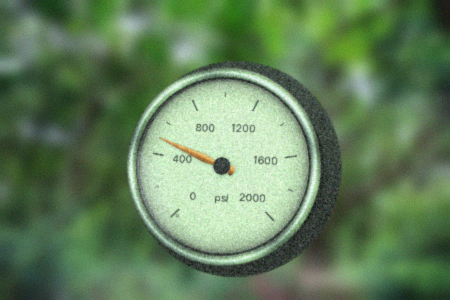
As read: **500** psi
